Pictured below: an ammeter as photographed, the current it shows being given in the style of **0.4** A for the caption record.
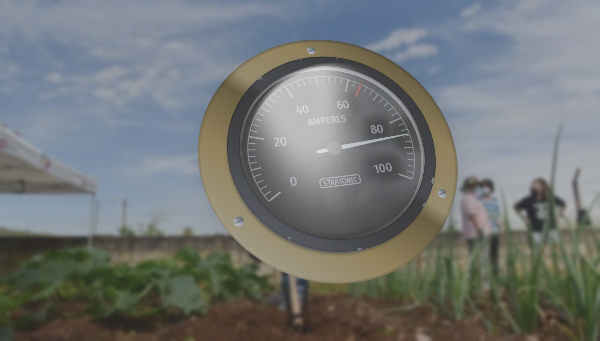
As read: **86** A
